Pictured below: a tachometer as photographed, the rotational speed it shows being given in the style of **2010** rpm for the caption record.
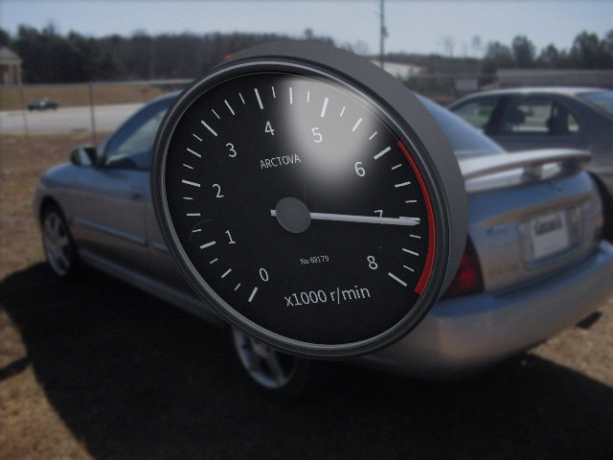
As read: **7000** rpm
